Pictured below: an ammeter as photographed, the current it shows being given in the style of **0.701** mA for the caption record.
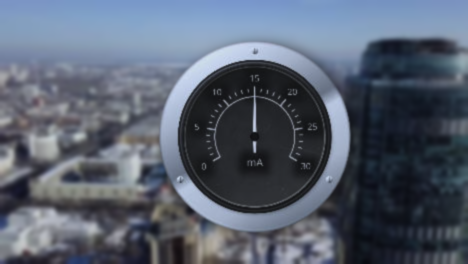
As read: **15** mA
